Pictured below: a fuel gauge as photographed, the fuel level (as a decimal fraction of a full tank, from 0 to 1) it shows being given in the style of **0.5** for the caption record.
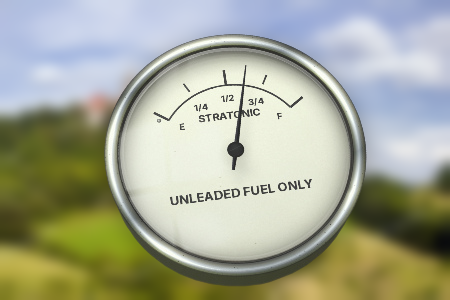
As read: **0.625**
